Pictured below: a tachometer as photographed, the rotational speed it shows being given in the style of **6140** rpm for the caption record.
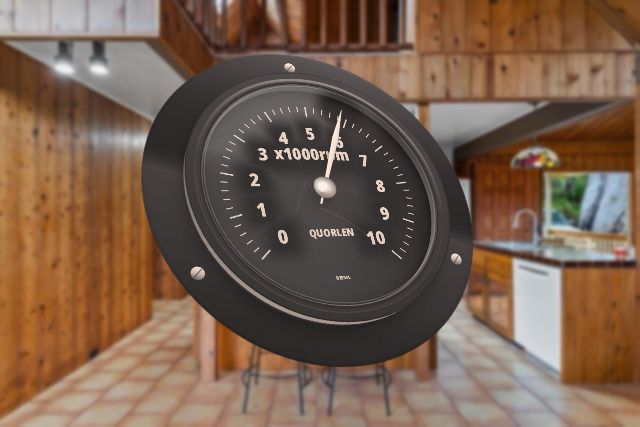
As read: **5800** rpm
